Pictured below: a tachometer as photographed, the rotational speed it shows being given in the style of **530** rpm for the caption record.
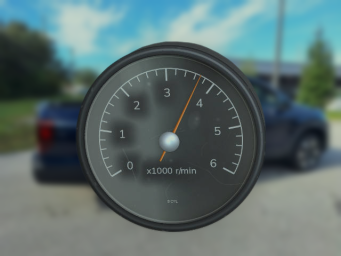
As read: **3700** rpm
